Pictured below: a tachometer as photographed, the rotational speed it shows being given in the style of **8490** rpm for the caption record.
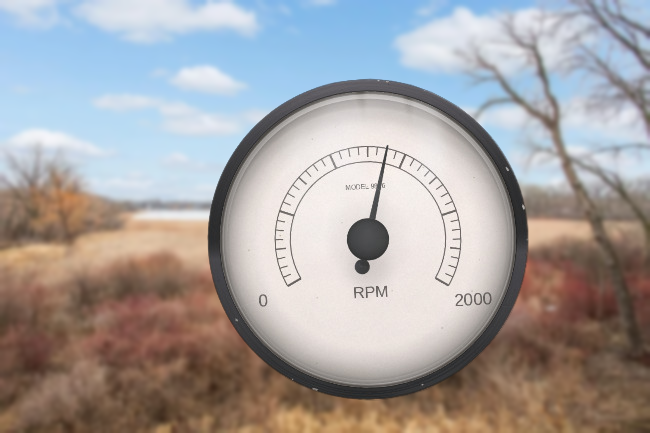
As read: **1100** rpm
